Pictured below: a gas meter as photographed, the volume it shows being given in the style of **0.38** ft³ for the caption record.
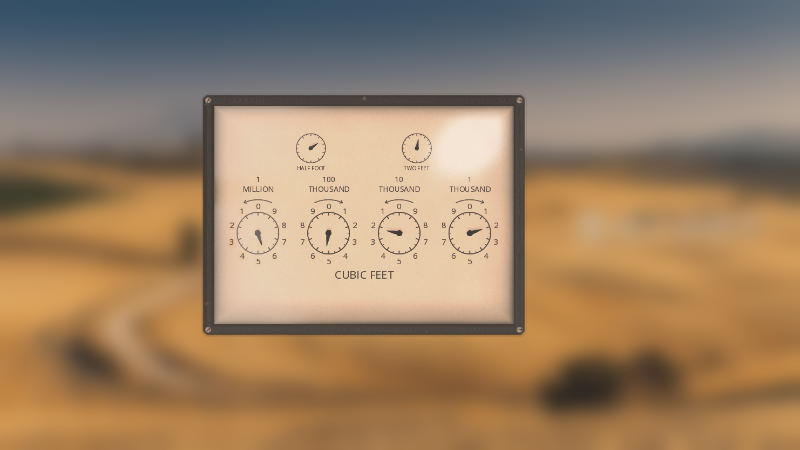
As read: **552200** ft³
